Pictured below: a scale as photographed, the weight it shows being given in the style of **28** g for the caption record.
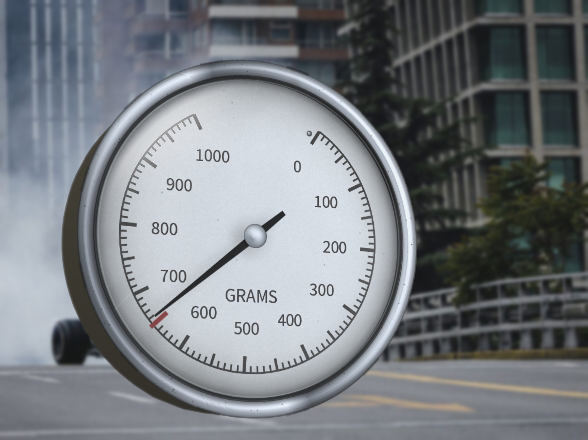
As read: **660** g
